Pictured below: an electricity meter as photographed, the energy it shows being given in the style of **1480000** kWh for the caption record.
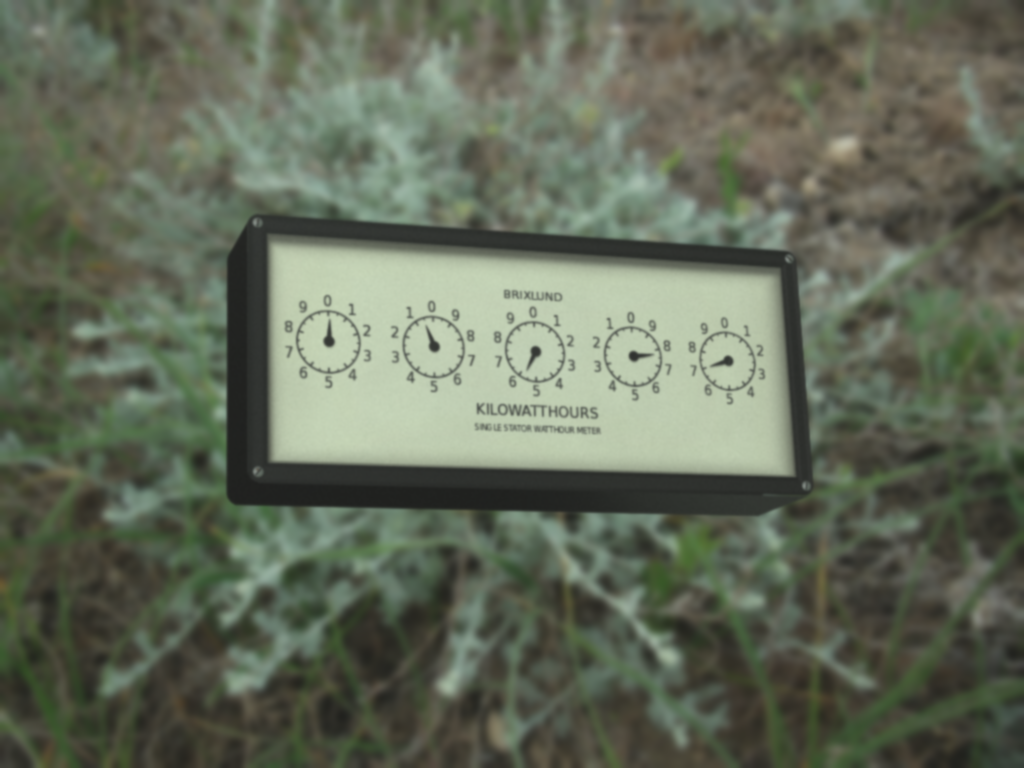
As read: **577** kWh
